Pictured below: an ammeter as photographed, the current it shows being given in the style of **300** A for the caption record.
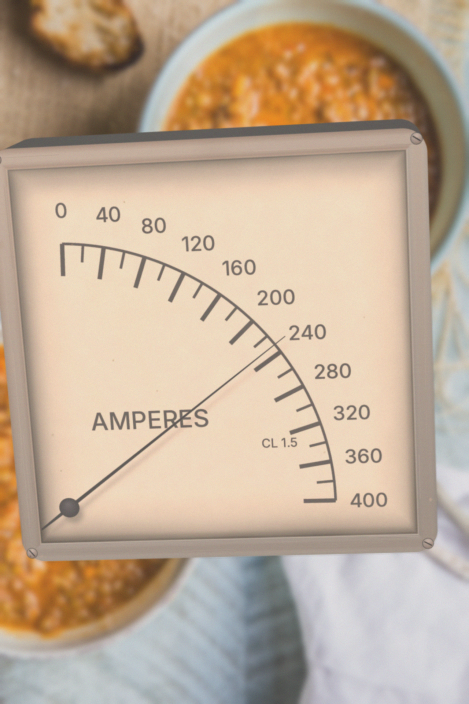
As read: **230** A
